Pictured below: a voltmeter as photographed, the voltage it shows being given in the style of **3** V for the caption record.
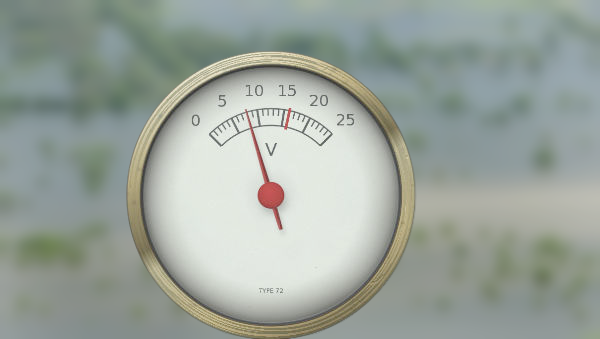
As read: **8** V
